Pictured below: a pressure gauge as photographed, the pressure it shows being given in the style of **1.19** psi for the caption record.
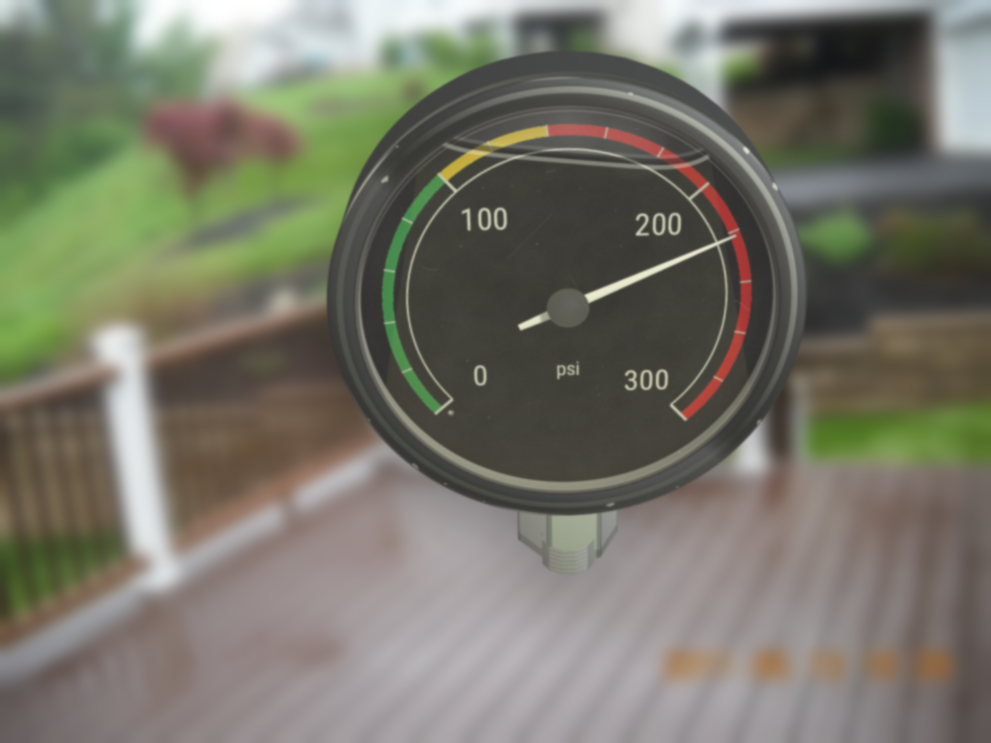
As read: **220** psi
